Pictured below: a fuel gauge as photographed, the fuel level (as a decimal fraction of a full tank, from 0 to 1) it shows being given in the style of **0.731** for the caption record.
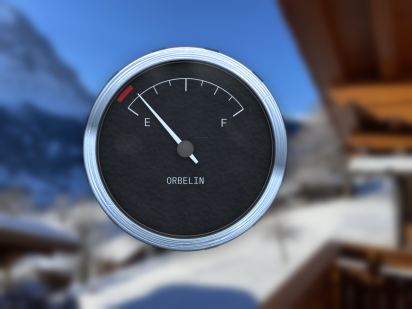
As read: **0.125**
